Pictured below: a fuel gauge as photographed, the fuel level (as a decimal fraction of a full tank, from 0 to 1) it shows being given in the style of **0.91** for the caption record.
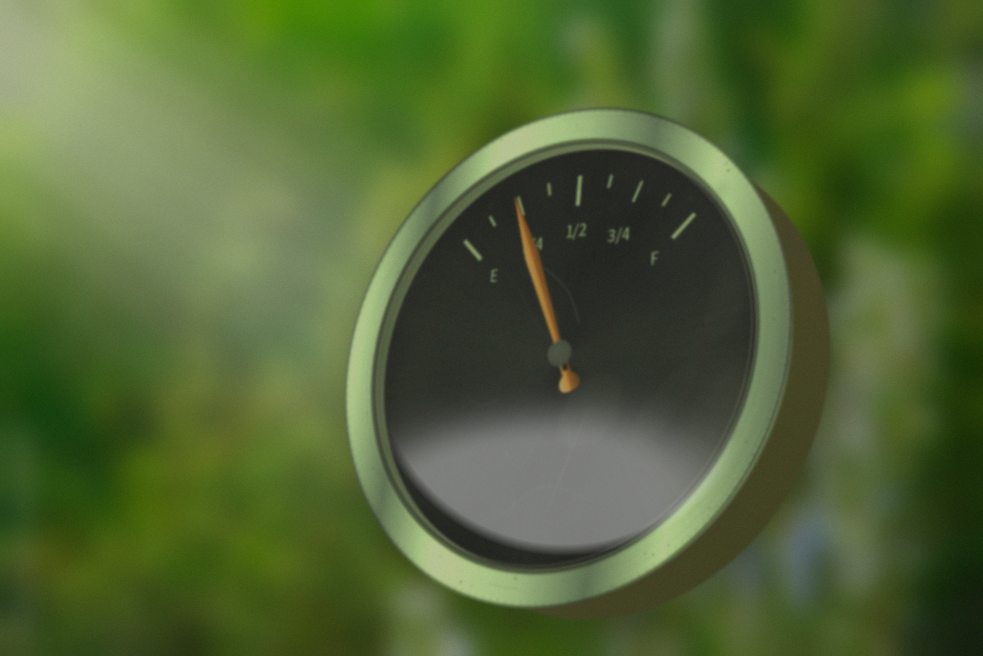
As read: **0.25**
